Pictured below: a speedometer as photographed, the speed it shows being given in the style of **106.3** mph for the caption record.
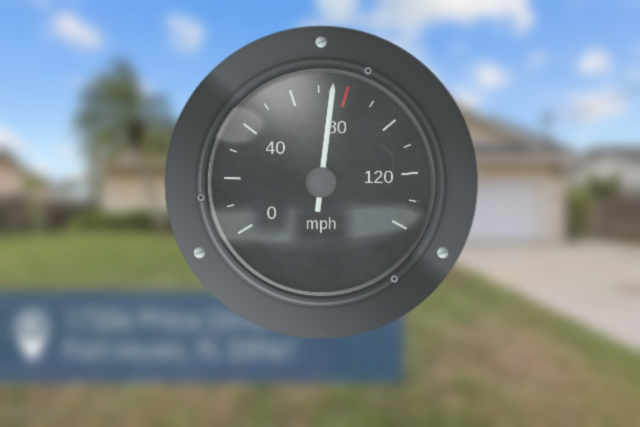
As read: **75** mph
